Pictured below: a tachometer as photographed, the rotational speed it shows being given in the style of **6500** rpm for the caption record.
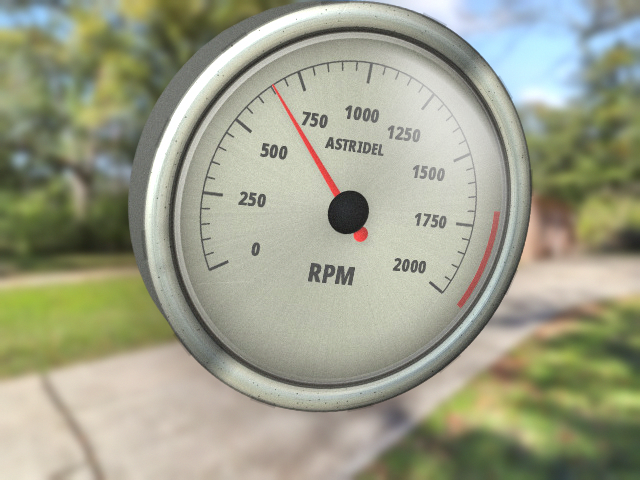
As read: **650** rpm
